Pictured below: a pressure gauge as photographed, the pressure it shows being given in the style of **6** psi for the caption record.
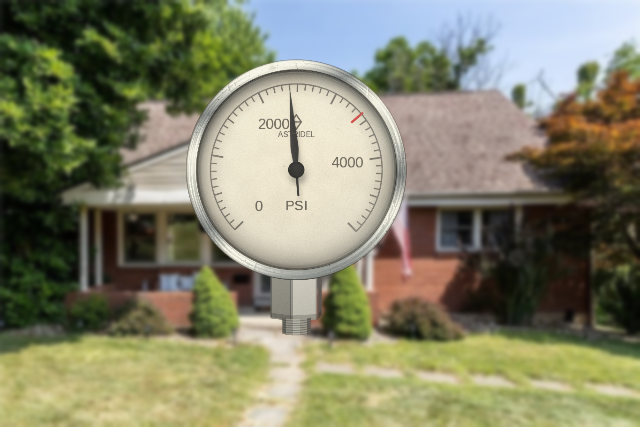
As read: **2400** psi
